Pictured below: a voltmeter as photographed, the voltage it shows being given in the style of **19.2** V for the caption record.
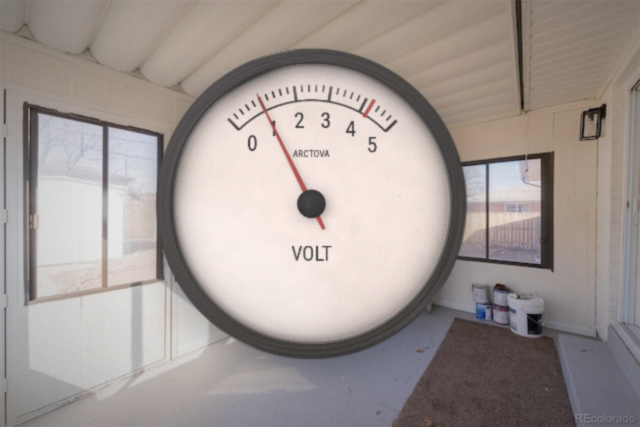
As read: **1** V
